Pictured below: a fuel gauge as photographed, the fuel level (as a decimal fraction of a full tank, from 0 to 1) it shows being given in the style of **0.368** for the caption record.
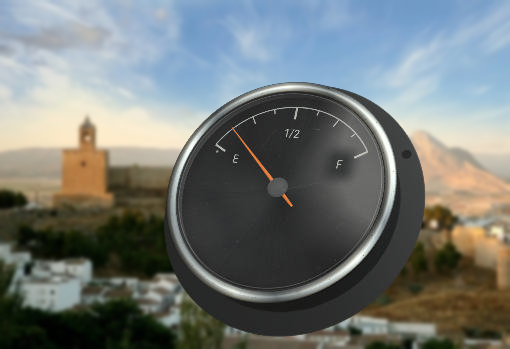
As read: **0.125**
